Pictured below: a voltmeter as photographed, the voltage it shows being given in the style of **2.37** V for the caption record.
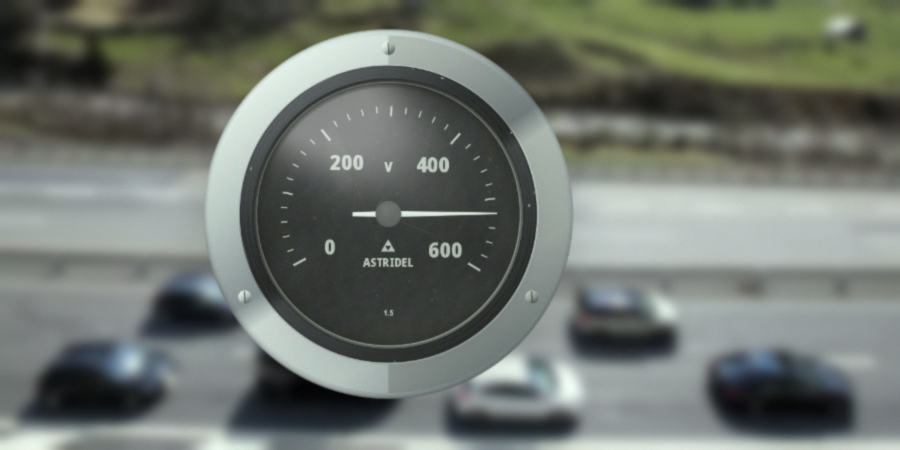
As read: **520** V
